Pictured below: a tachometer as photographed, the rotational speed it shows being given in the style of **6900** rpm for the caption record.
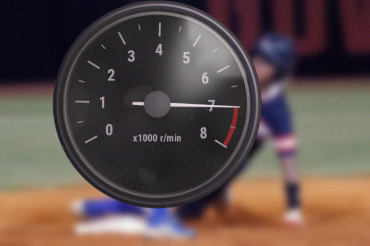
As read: **7000** rpm
